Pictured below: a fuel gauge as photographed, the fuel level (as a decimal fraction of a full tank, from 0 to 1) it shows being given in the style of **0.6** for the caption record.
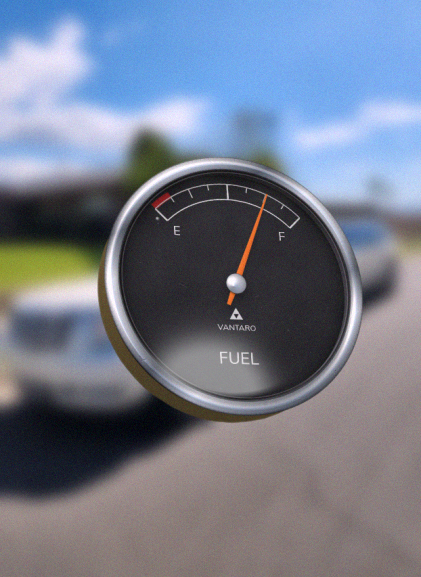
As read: **0.75**
